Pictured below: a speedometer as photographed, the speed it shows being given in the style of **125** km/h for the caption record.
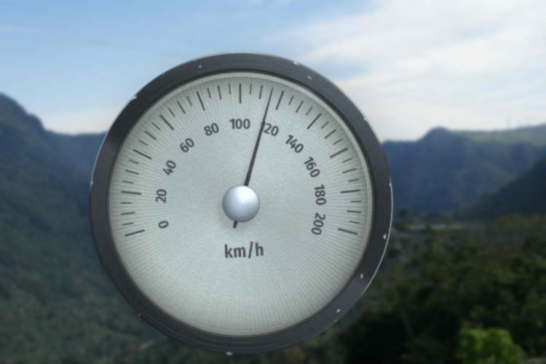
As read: **115** km/h
